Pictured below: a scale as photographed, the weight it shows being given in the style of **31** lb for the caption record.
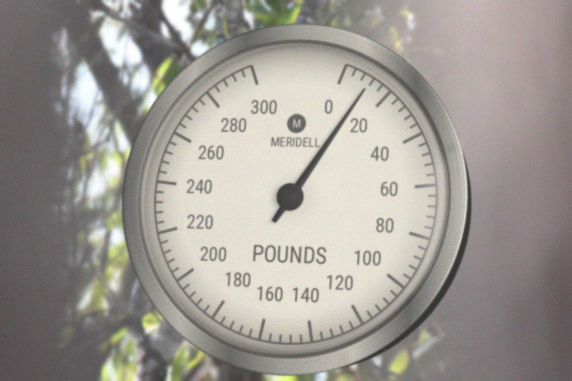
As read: **12** lb
